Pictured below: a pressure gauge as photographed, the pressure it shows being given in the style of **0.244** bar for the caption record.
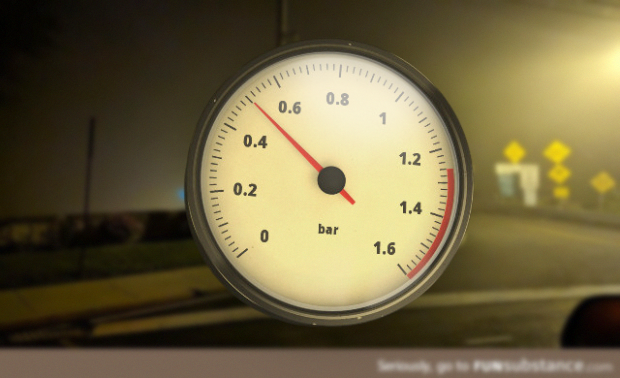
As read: **0.5** bar
